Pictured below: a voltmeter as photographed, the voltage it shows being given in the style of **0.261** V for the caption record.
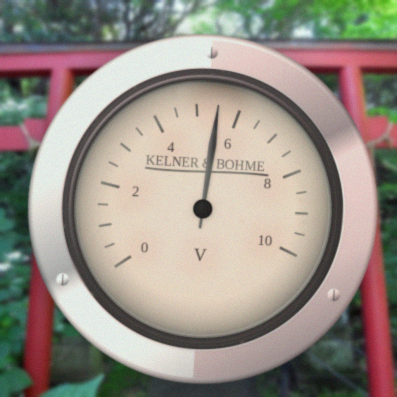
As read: **5.5** V
